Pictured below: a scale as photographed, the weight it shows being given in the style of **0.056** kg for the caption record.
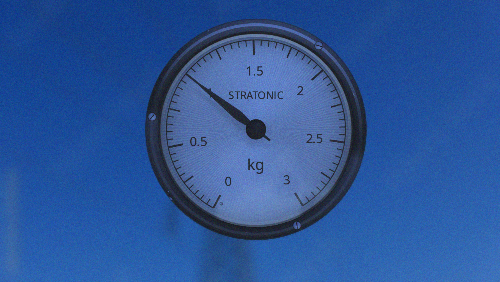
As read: **1** kg
